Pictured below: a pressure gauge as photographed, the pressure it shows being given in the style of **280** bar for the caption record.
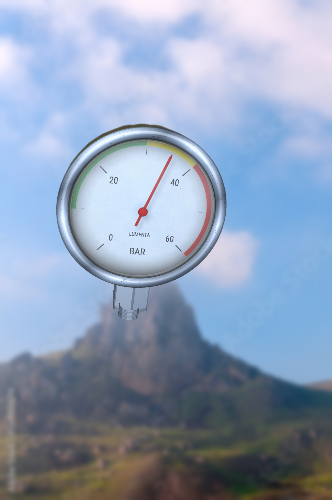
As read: **35** bar
